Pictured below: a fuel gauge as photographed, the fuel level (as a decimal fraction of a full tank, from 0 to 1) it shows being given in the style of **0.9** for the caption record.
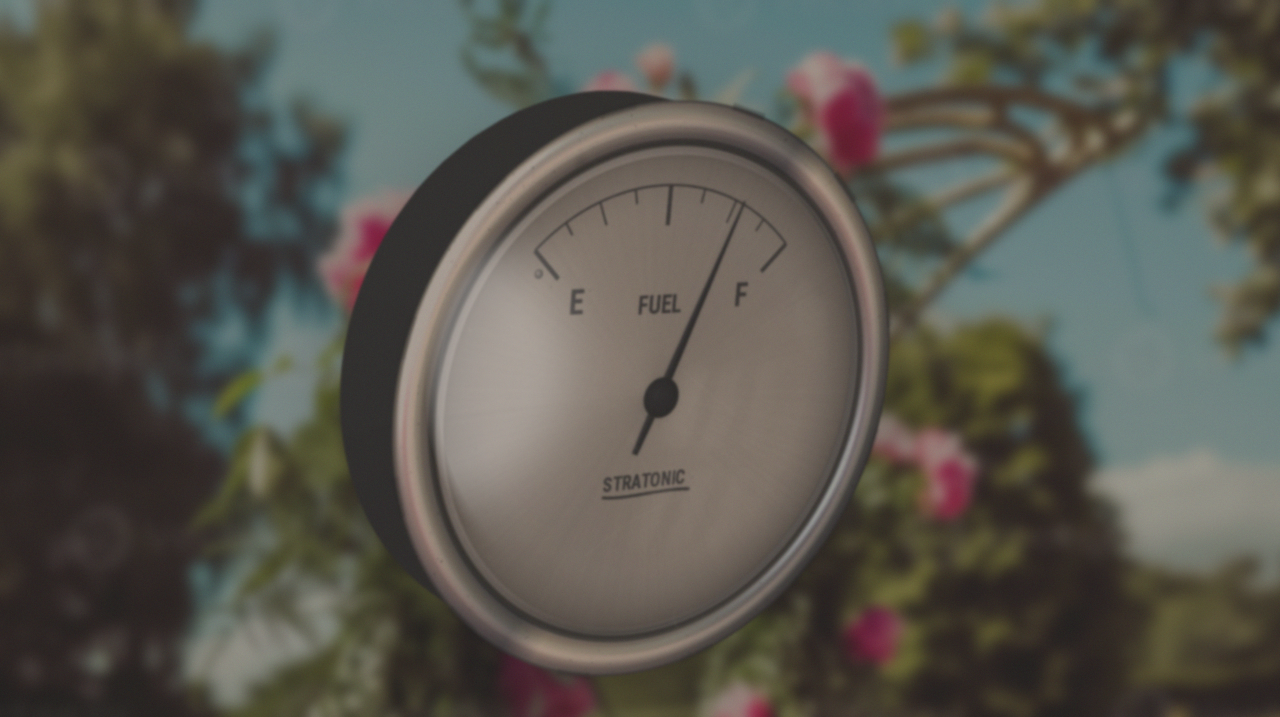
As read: **0.75**
